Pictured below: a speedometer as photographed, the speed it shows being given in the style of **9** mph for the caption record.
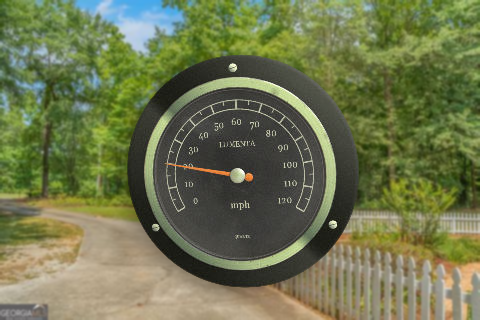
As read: **20** mph
